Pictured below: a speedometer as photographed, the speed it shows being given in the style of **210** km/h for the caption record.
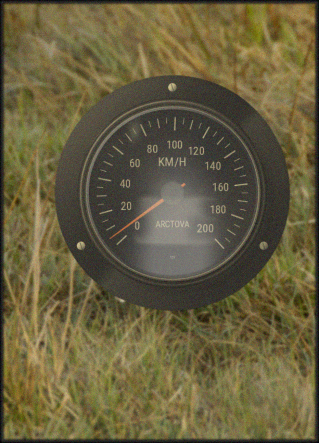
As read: **5** km/h
